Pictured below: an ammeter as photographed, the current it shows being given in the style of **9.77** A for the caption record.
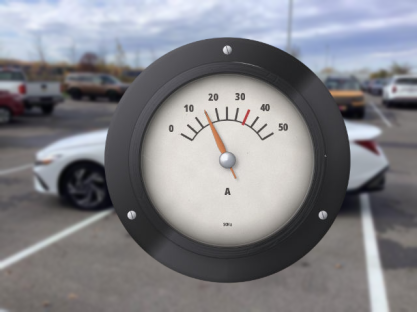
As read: **15** A
